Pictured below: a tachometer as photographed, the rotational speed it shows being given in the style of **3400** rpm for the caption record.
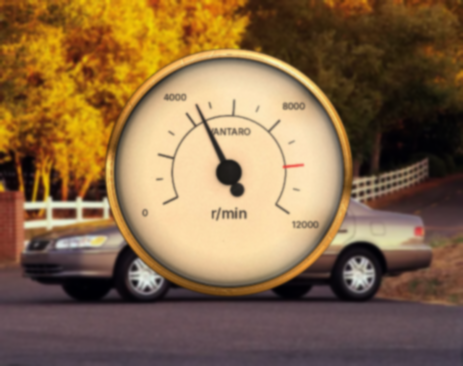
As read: **4500** rpm
